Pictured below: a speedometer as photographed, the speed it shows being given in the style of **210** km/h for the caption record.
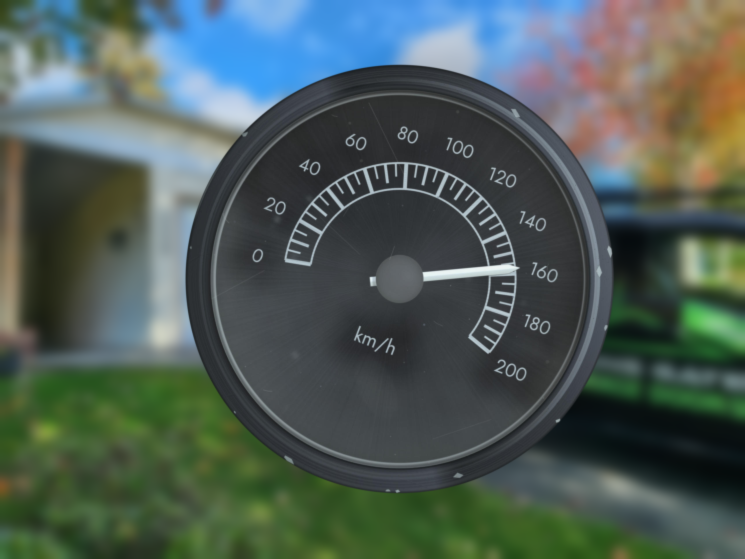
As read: **157.5** km/h
